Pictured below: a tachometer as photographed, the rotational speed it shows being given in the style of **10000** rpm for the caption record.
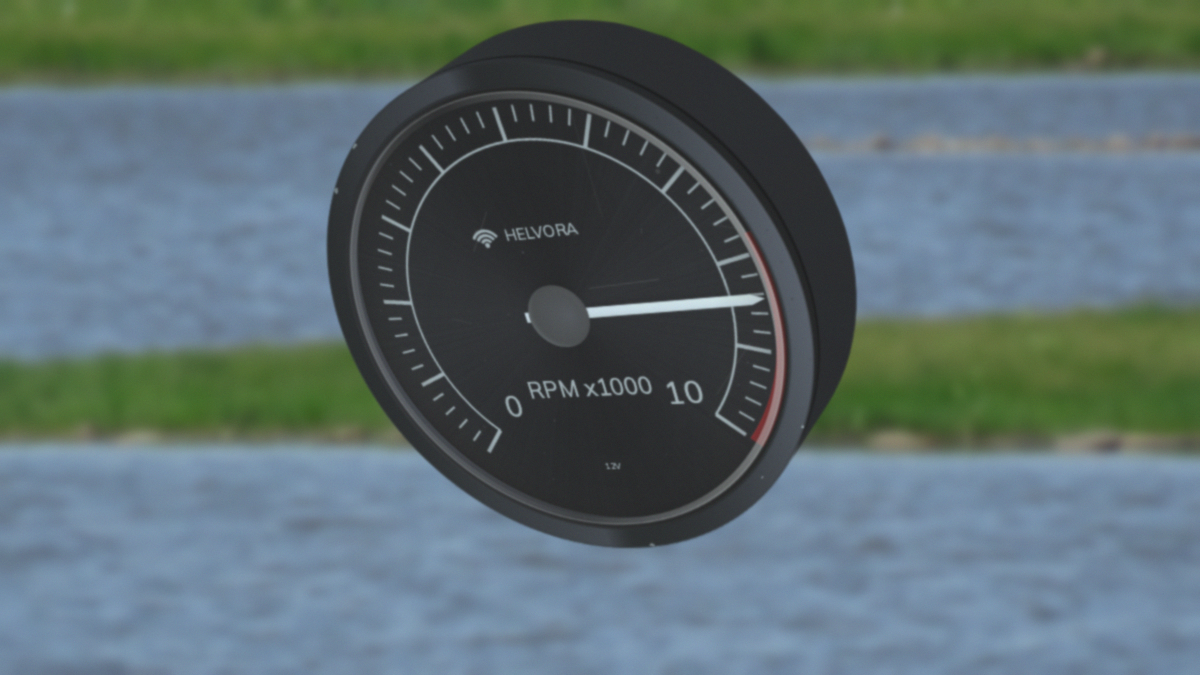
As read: **8400** rpm
